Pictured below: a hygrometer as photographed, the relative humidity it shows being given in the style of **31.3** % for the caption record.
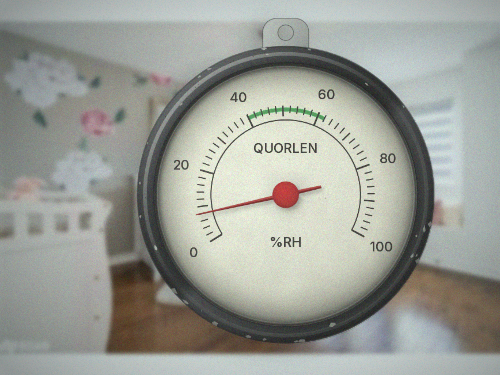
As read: **8** %
